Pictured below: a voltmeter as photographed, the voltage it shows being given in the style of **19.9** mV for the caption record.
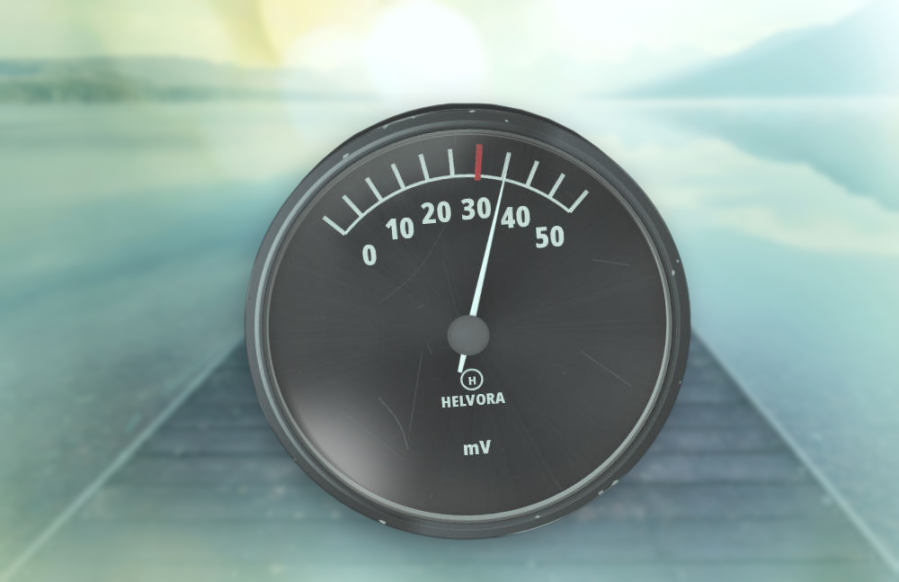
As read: **35** mV
